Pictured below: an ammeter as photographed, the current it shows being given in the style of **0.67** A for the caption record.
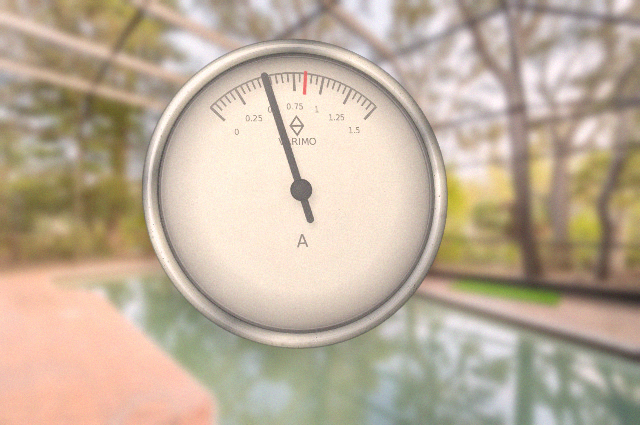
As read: **0.5** A
